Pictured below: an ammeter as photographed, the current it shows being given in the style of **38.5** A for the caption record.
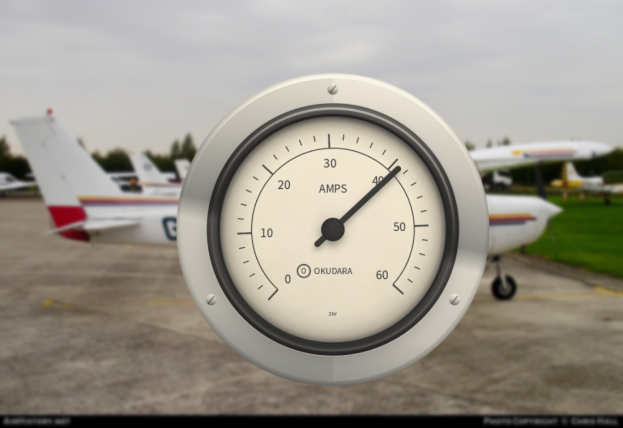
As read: **41** A
